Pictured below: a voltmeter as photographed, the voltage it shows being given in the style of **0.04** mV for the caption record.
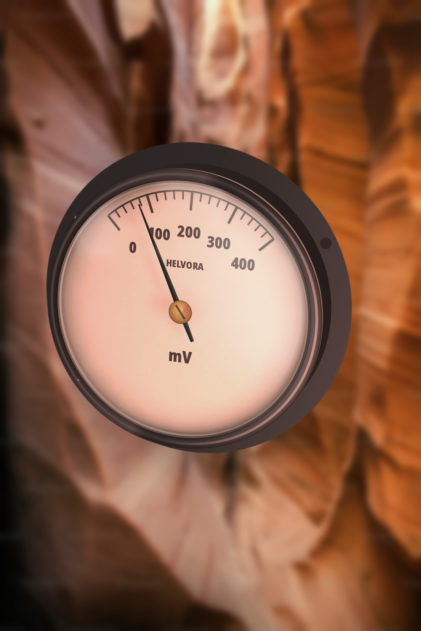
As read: **80** mV
